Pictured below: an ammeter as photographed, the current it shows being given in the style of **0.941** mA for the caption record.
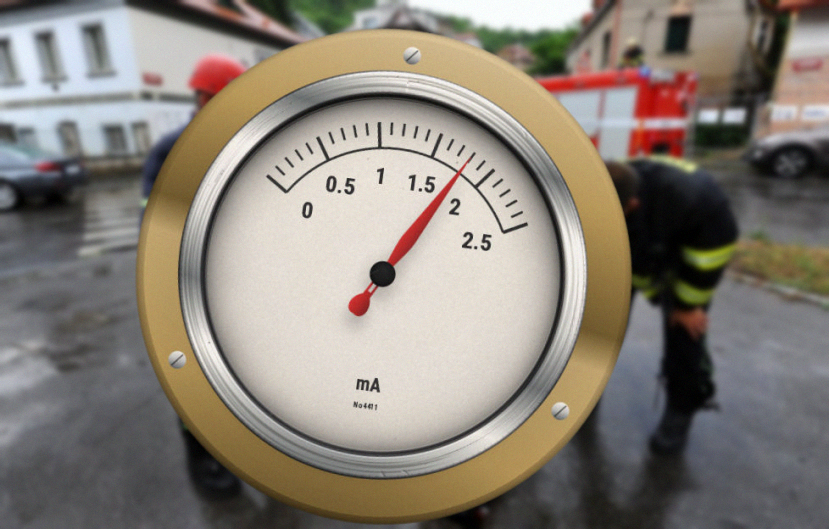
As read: **1.8** mA
